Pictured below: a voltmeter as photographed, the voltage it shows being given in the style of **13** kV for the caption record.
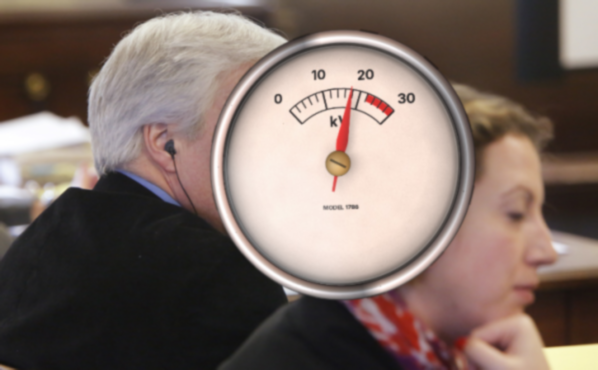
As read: **18** kV
